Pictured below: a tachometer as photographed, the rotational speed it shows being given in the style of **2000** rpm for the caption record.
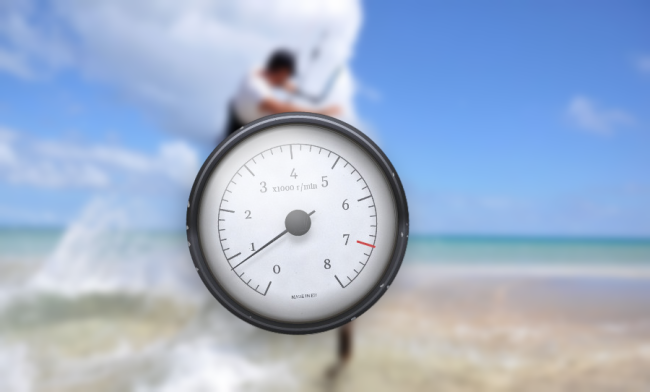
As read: **800** rpm
